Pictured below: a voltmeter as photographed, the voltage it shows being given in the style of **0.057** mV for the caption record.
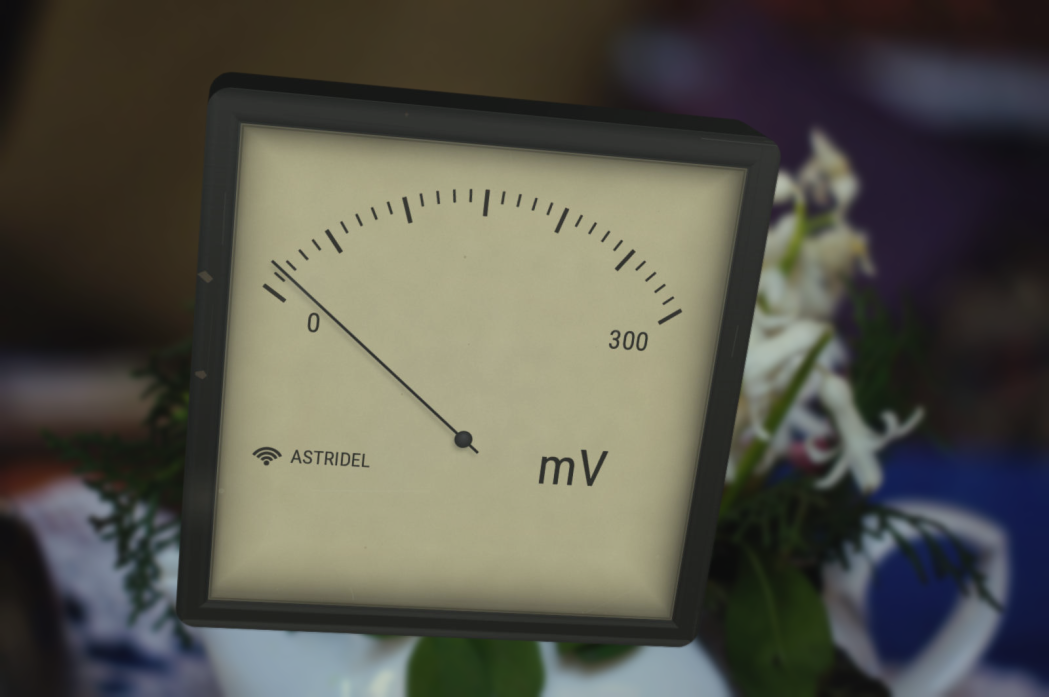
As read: **15** mV
